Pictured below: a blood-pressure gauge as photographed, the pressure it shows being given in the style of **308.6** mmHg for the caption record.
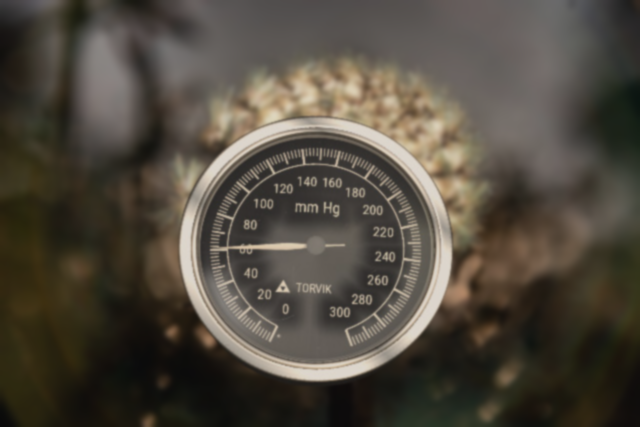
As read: **60** mmHg
